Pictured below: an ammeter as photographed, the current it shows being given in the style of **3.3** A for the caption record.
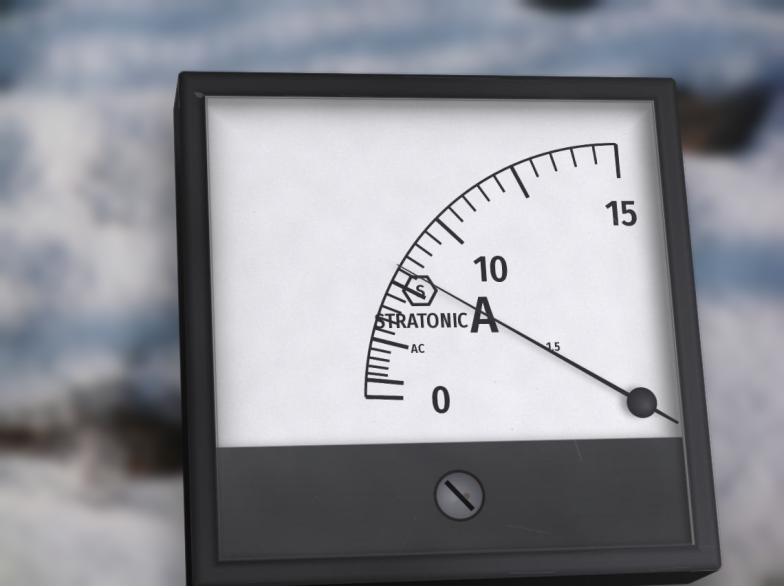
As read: **8** A
